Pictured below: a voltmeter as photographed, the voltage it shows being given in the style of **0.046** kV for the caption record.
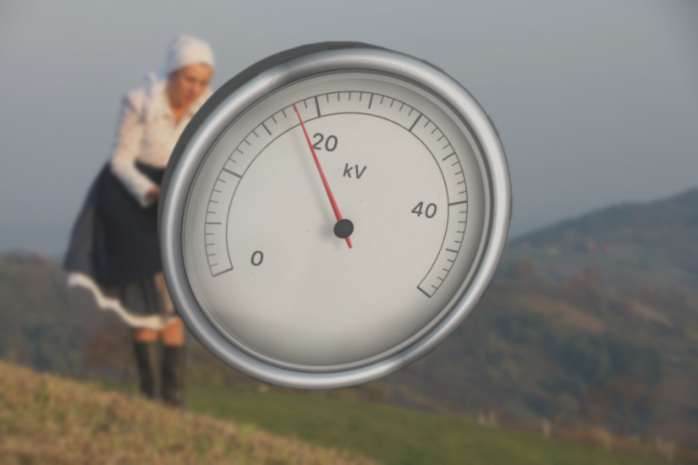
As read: **18** kV
